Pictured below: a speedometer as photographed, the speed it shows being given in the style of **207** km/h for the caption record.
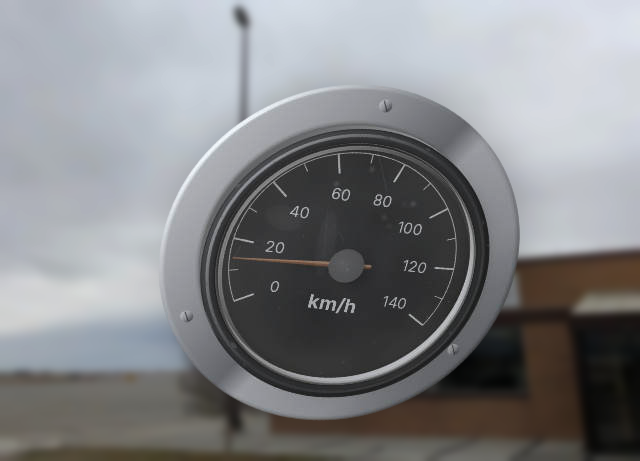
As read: **15** km/h
